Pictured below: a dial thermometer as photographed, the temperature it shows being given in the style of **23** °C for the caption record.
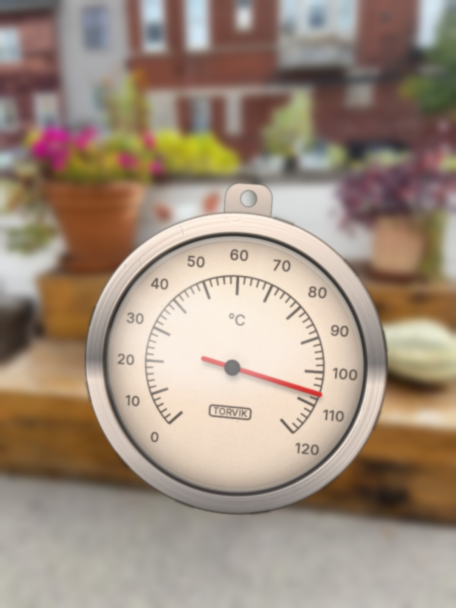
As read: **106** °C
